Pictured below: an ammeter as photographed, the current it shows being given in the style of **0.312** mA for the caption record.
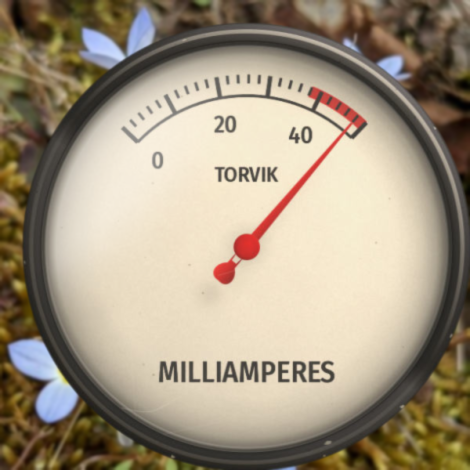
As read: **48** mA
